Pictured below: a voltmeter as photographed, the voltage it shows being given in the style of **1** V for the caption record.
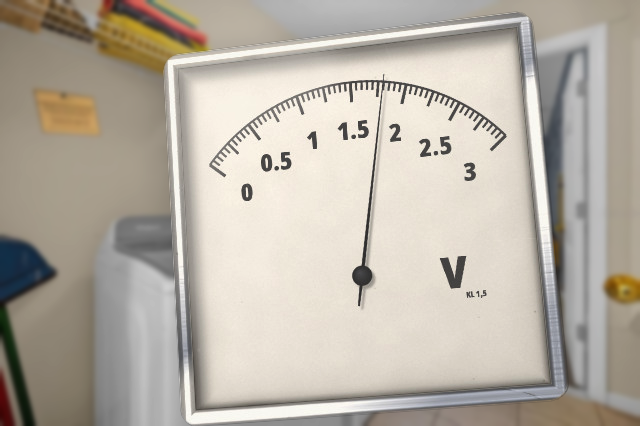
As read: **1.8** V
